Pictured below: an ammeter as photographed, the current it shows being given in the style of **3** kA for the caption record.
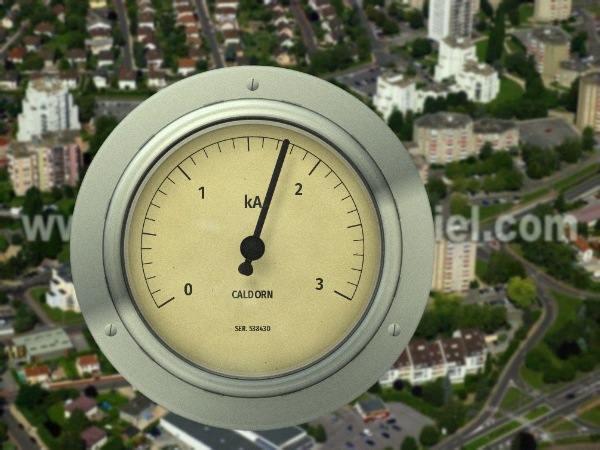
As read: **1.75** kA
